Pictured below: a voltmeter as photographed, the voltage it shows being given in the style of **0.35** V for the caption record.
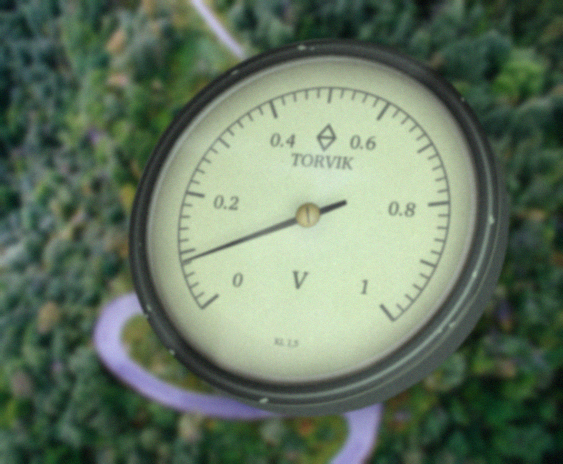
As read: **0.08** V
